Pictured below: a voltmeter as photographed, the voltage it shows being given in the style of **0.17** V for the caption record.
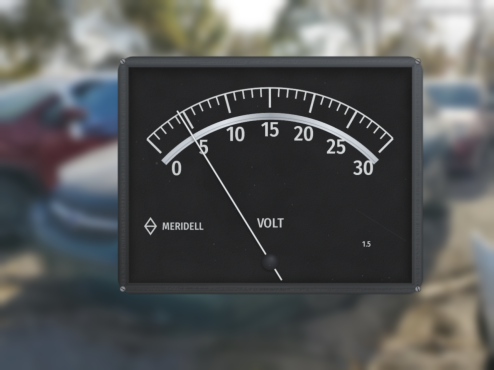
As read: **4.5** V
